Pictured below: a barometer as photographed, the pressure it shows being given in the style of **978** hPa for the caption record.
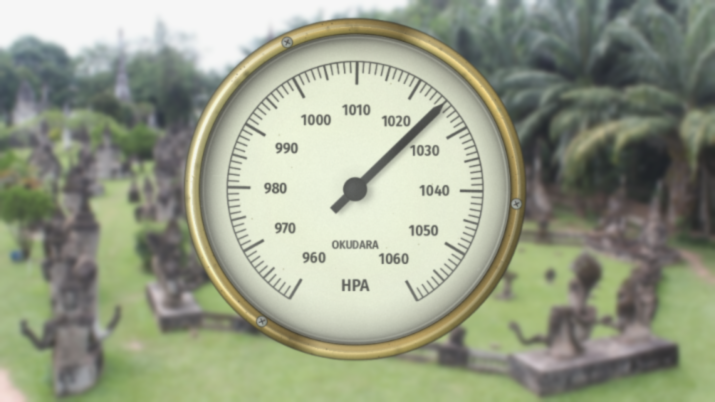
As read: **1025** hPa
